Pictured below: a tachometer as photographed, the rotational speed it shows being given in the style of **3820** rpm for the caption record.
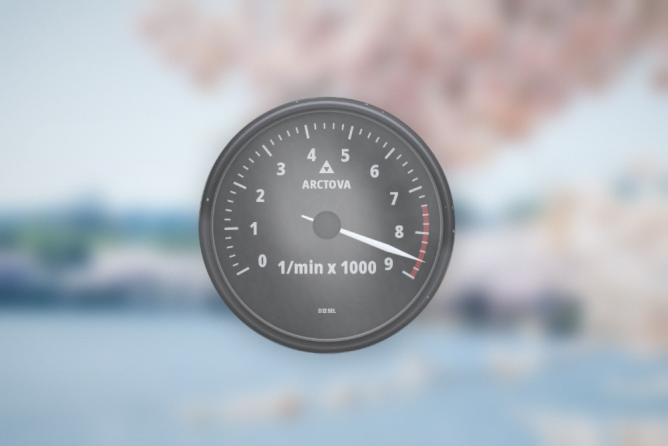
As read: **8600** rpm
